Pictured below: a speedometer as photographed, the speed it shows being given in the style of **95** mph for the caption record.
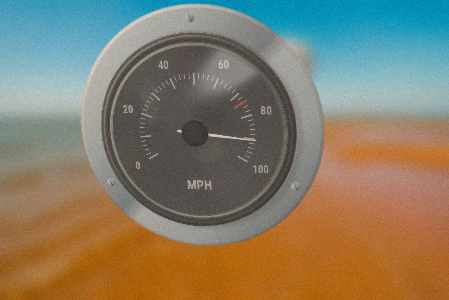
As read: **90** mph
